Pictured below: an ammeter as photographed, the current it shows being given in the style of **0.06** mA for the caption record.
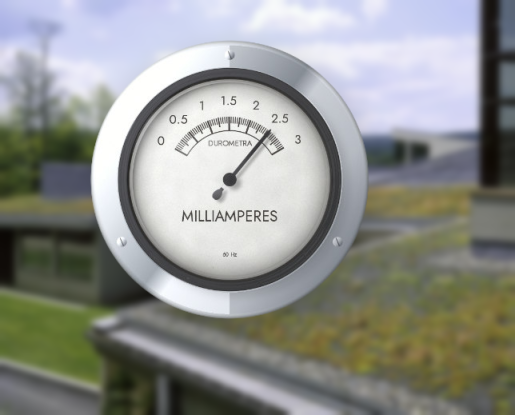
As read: **2.5** mA
